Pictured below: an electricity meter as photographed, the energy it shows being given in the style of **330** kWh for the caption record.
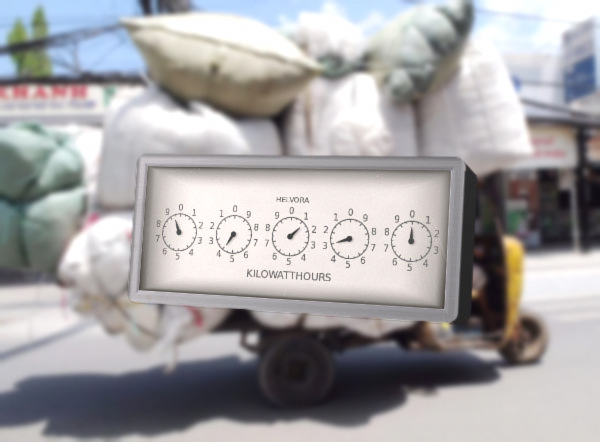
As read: **94130** kWh
